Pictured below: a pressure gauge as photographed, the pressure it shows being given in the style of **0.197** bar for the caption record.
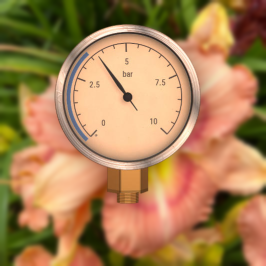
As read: **3.75** bar
